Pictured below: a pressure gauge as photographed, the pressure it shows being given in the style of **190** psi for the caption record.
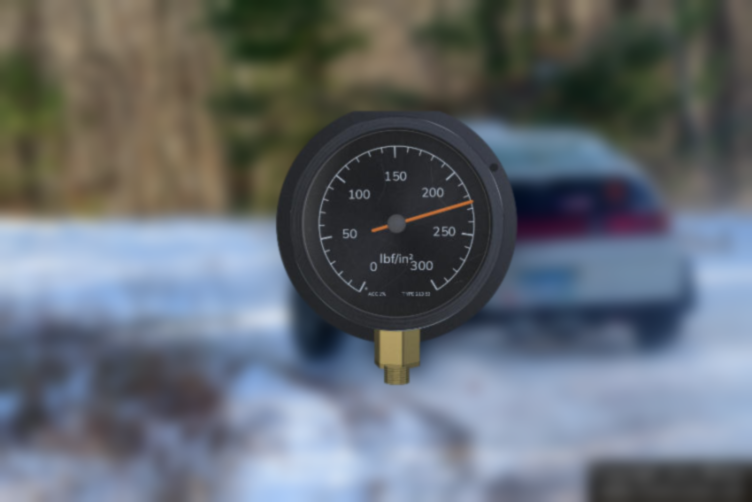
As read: **225** psi
